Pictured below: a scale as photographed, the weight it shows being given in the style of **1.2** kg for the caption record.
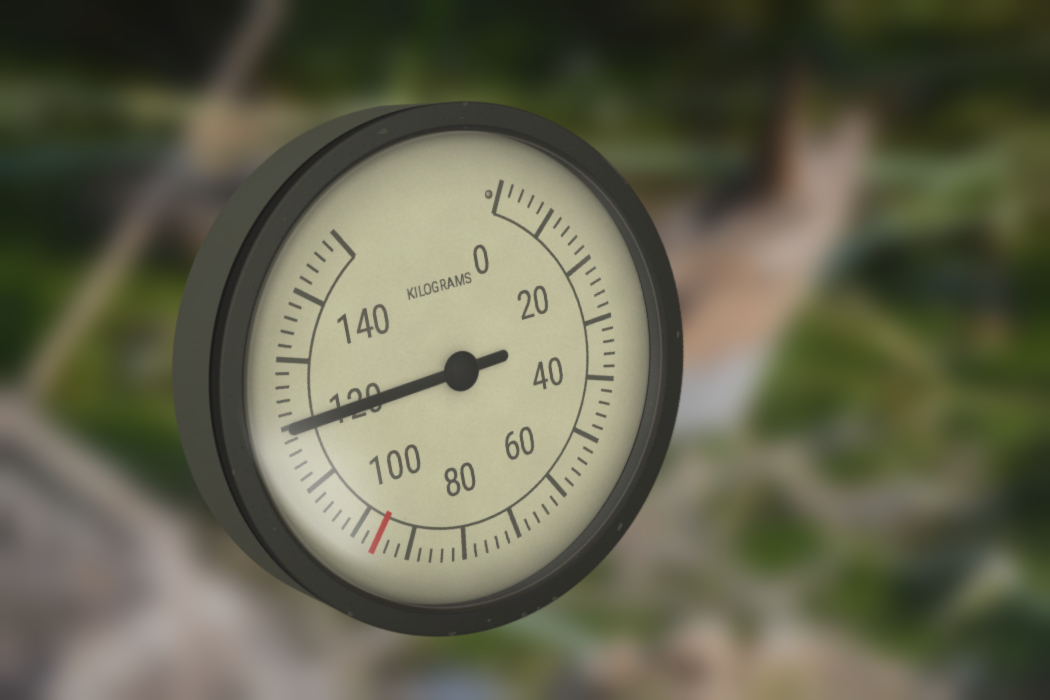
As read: **120** kg
